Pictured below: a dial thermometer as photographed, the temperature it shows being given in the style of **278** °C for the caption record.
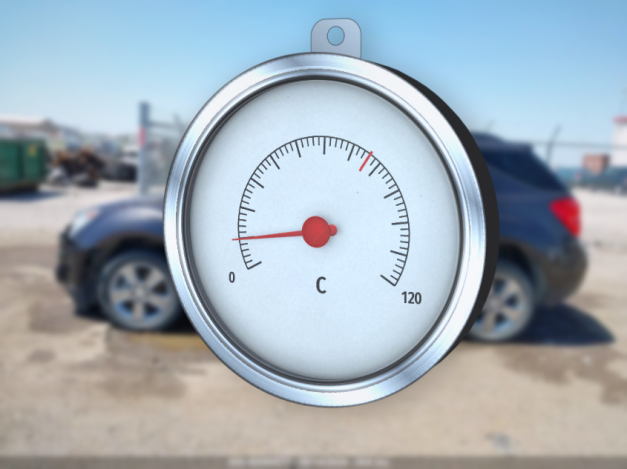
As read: **10** °C
